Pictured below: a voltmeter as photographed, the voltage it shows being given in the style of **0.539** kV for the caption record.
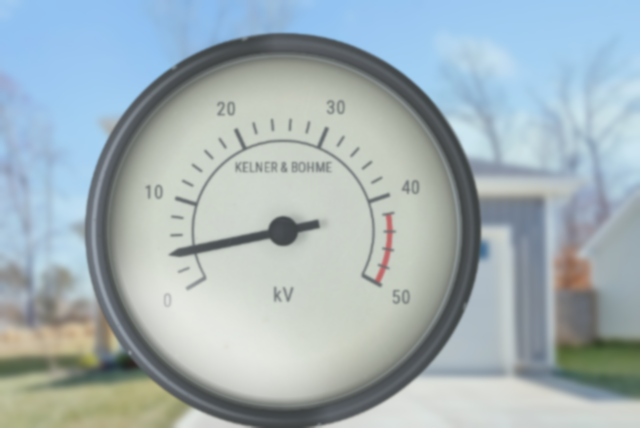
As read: **4** kV
